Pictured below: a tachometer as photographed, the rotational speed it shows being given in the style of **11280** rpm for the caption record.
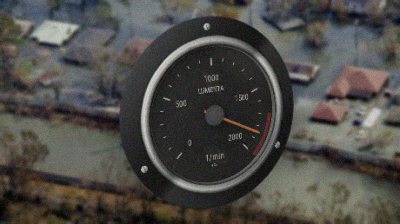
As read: **1850** rpm
